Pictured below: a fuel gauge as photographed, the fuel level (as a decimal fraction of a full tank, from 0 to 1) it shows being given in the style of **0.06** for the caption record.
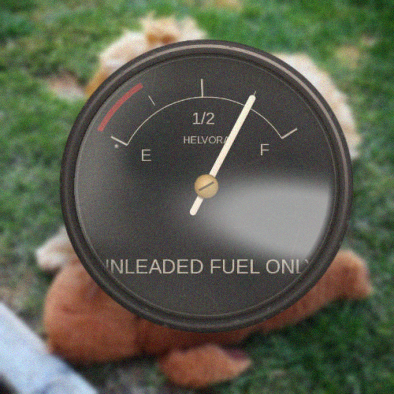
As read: **0.75**
